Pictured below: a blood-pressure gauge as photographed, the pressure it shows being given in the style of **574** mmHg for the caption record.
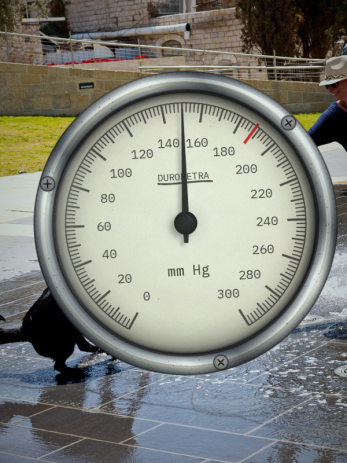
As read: **150** mmHg
